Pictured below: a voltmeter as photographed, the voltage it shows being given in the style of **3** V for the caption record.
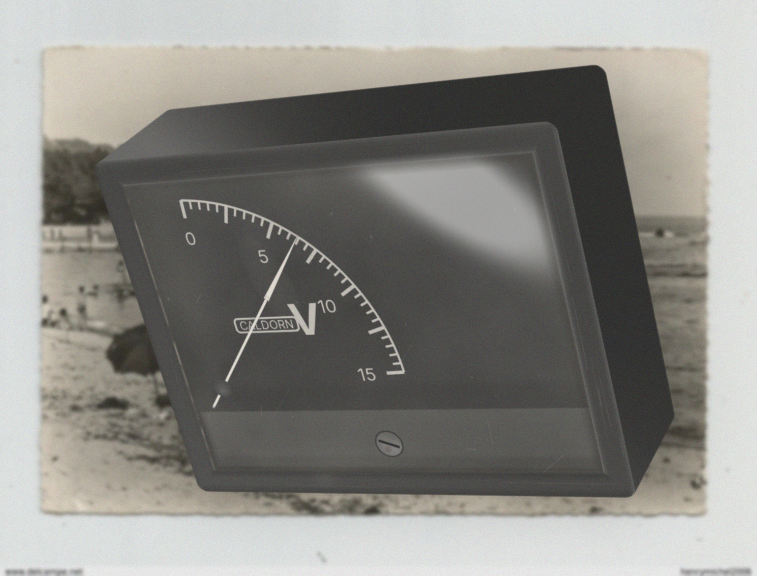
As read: **6.5** V
